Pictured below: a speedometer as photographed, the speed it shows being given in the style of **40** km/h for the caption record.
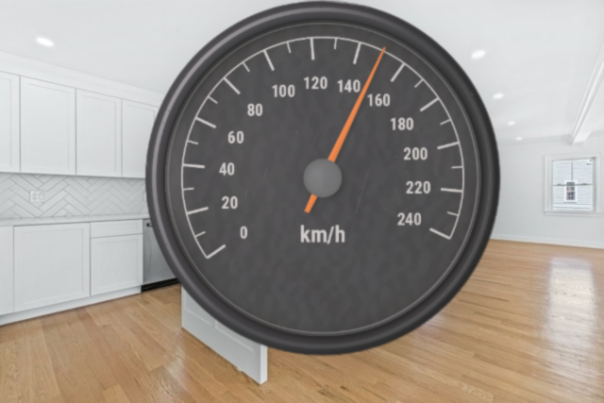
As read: **150** km/h
